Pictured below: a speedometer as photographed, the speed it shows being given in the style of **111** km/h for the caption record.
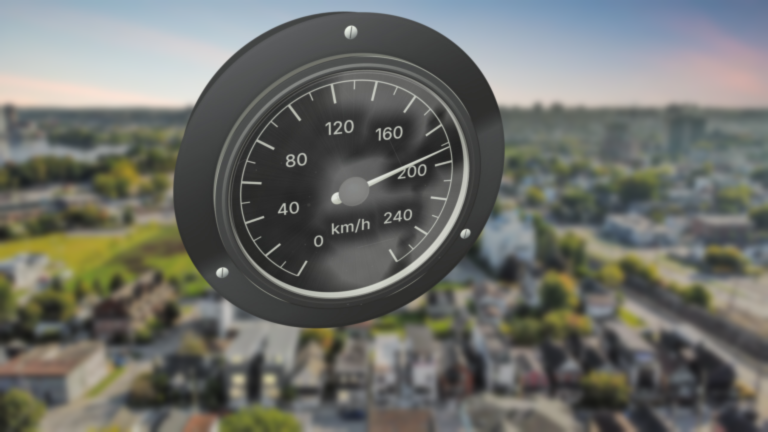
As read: **190** km/h
